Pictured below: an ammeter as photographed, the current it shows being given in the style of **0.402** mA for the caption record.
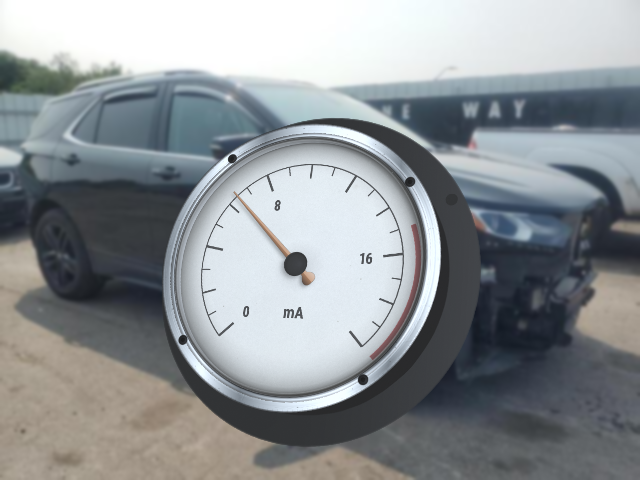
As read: **6.5** mA
